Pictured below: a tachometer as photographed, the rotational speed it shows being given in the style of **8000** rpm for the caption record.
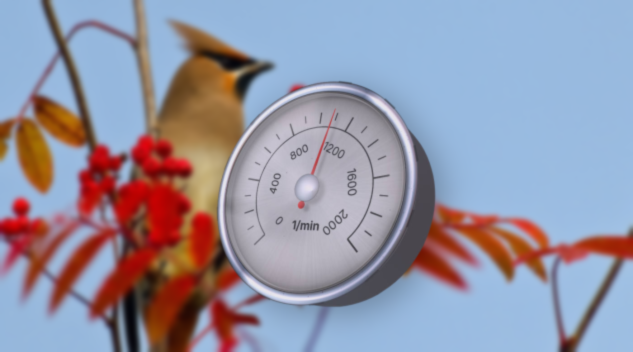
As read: **1100** rpm
